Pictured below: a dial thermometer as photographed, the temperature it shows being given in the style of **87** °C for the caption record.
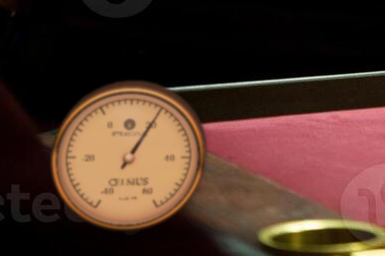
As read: **20** °C
